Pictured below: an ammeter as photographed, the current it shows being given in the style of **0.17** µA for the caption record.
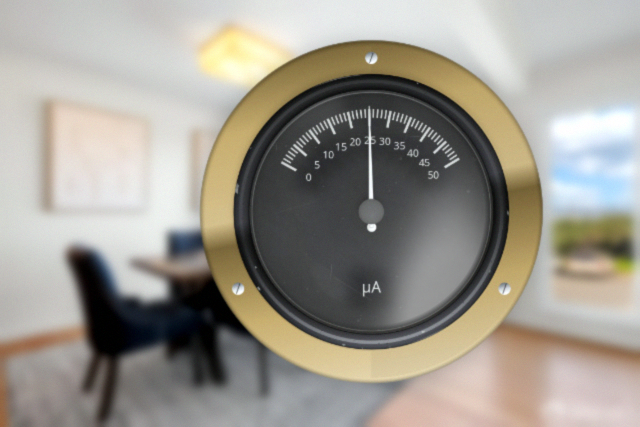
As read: **25** µA
